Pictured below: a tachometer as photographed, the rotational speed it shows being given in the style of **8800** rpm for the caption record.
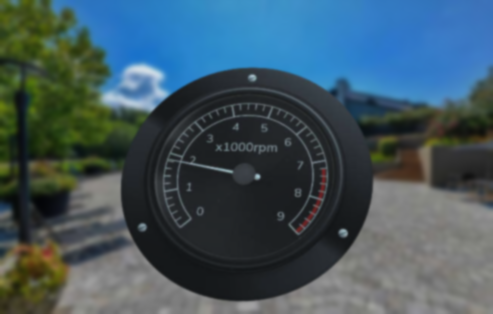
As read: **1800** rpm
